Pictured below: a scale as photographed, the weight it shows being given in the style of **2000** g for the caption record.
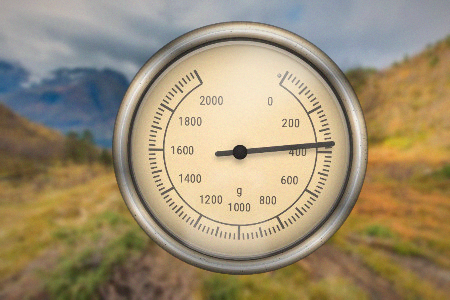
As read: **360** g
